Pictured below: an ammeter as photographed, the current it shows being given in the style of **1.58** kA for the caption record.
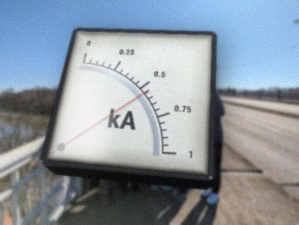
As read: **0.55** kA
